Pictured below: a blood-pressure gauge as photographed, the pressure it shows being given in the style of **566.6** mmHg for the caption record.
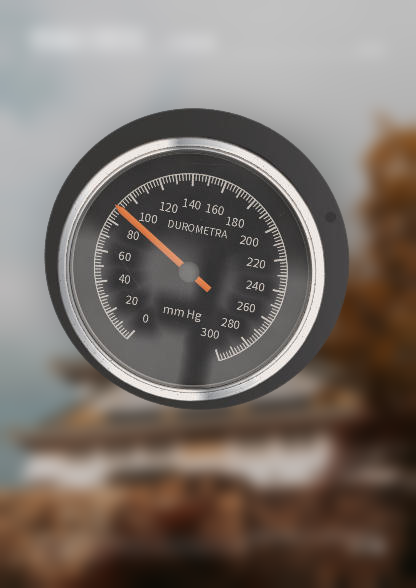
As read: **90** mmHg
